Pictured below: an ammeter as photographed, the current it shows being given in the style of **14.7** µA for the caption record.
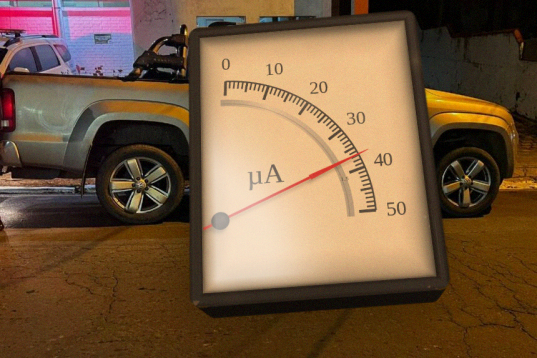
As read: **37** µA
